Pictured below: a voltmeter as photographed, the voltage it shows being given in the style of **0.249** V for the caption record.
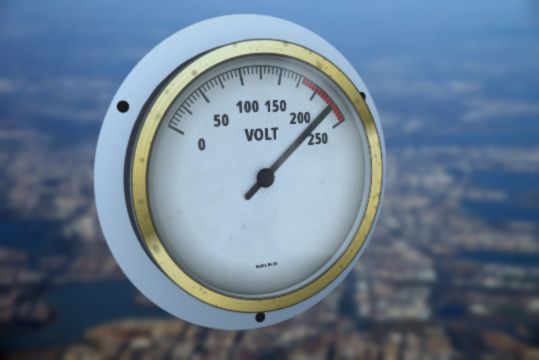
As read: **225** V
